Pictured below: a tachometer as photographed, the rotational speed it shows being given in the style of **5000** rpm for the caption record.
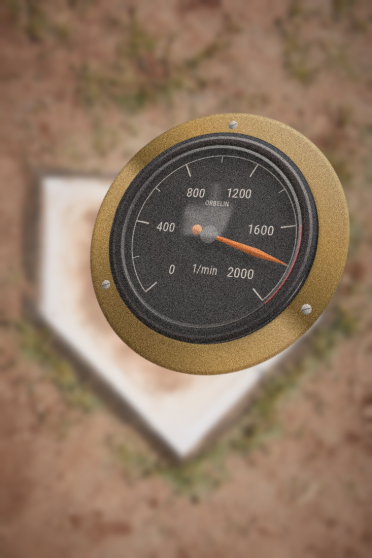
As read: **1800** rpm
